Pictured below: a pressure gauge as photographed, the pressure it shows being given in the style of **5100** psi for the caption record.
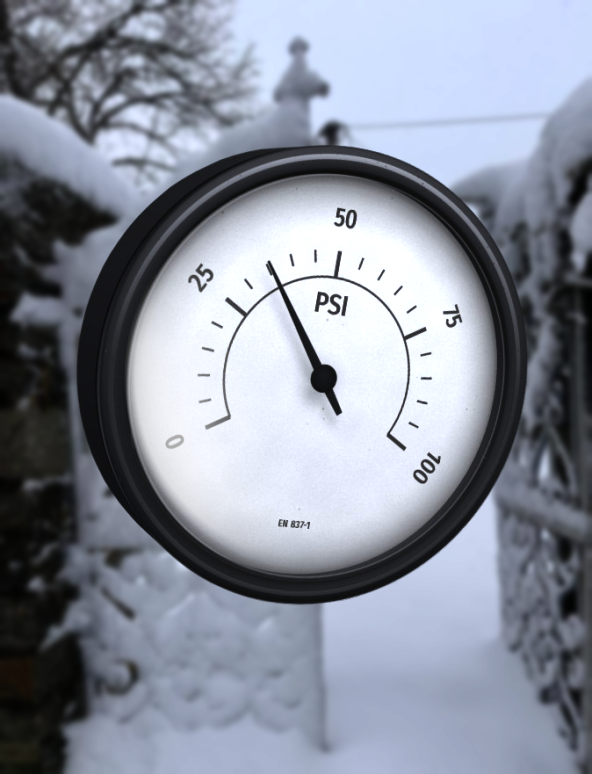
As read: **35** psi
